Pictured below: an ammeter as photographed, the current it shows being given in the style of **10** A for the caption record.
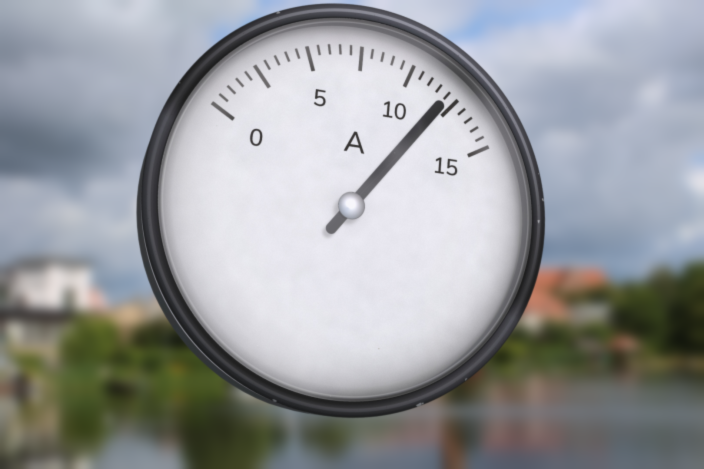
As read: **12** A
